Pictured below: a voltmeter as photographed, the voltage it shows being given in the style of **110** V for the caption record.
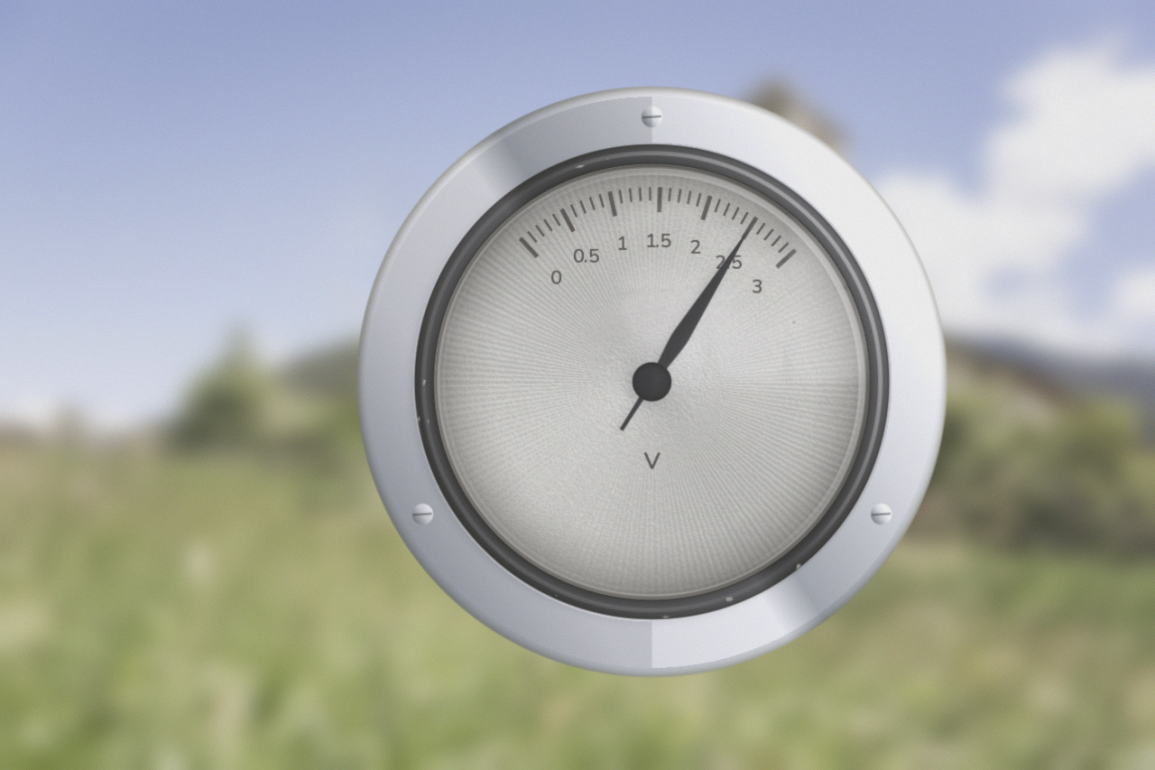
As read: **2.5** V
